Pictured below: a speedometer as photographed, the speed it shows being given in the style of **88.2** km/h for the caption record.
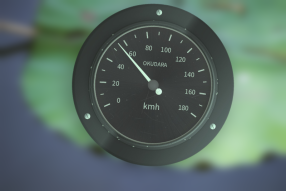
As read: **55** km/h
